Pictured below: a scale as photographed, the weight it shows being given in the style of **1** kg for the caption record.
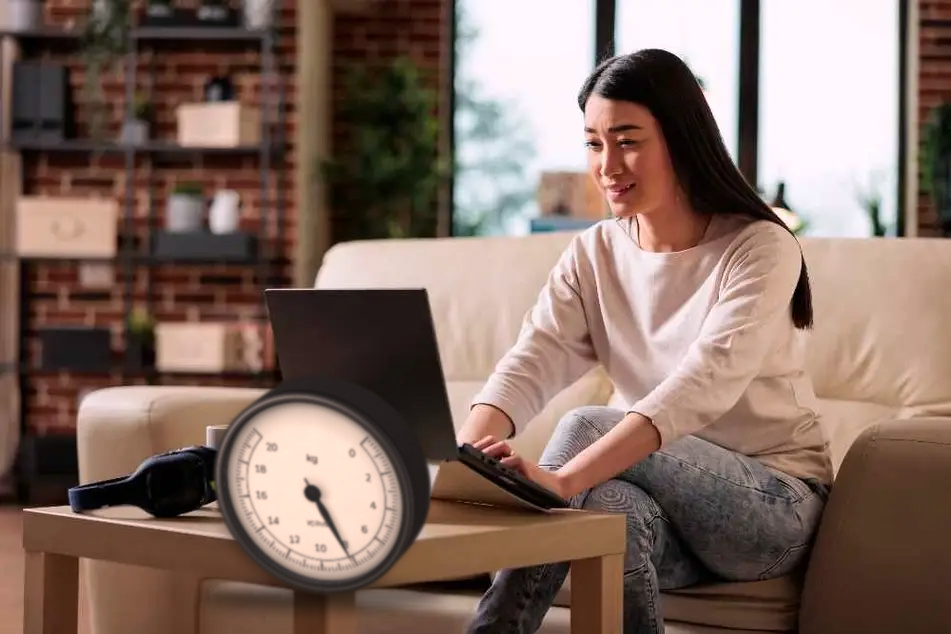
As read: **8** kg
